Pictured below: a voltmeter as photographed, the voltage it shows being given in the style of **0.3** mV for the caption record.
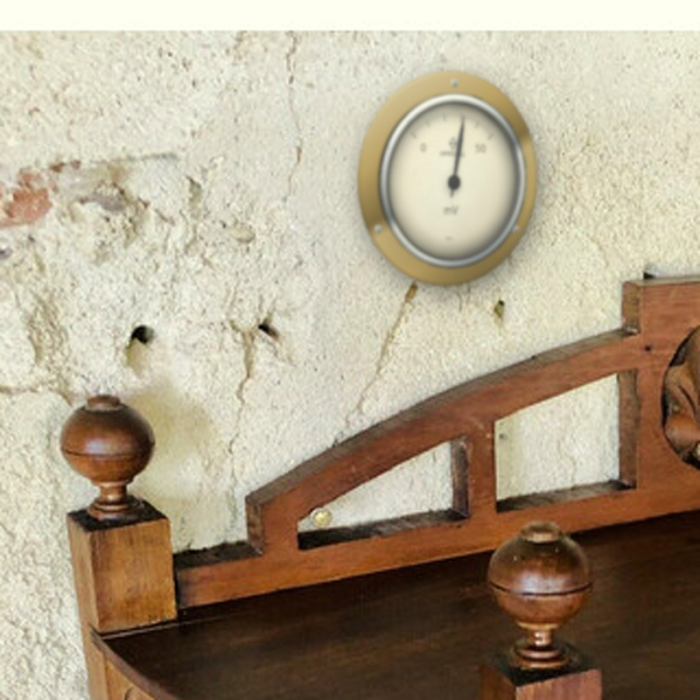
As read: **30** mV
